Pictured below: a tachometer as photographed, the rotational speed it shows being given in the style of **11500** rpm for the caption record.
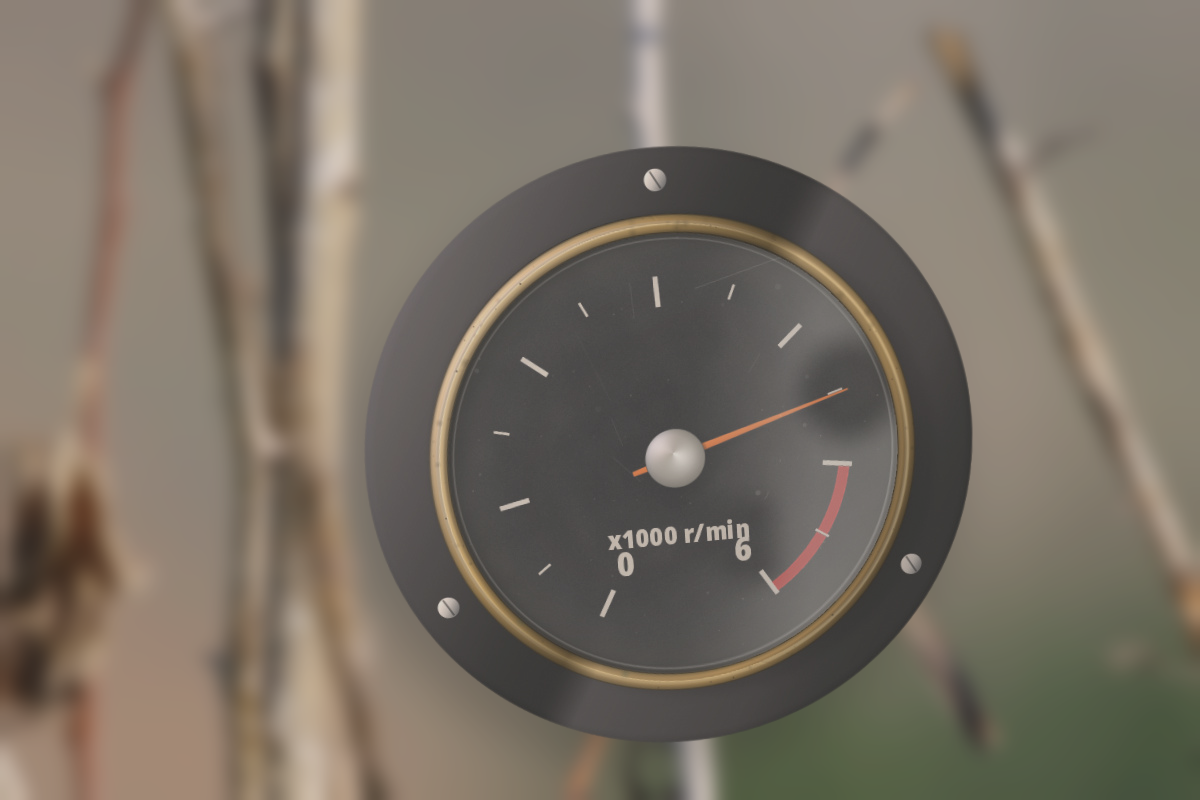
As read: **4500** rpm
